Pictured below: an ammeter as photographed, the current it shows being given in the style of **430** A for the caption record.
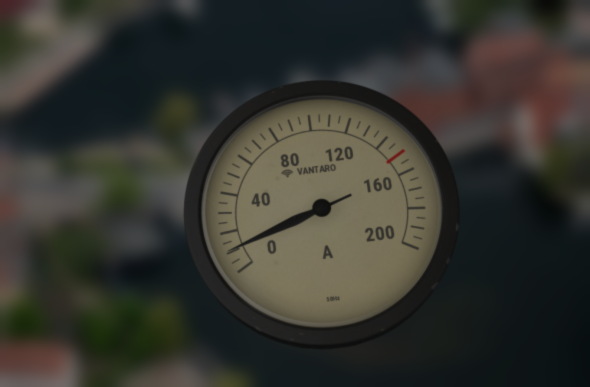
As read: **10** A
